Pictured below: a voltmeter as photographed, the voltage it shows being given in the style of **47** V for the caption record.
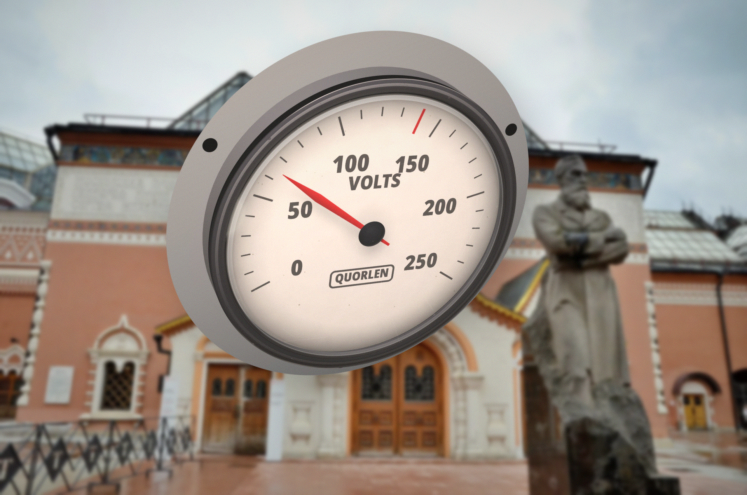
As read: **65** V
